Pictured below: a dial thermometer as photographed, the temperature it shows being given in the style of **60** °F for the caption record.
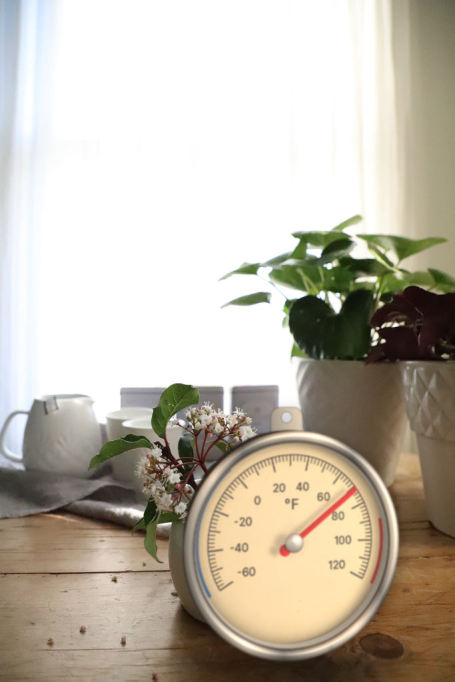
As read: **70** °F
